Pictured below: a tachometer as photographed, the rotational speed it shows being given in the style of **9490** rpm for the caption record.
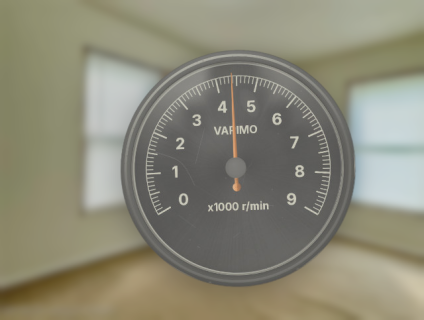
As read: **4400** rpm
